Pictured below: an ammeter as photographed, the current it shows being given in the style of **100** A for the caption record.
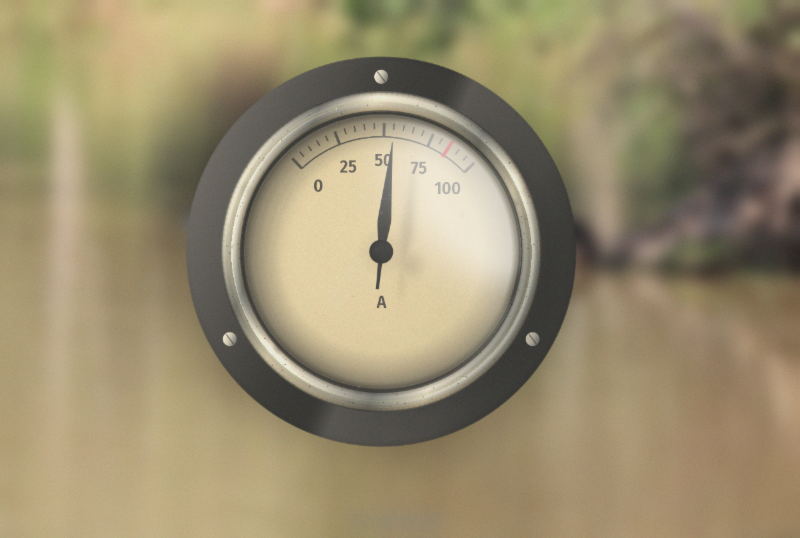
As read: **55** A
